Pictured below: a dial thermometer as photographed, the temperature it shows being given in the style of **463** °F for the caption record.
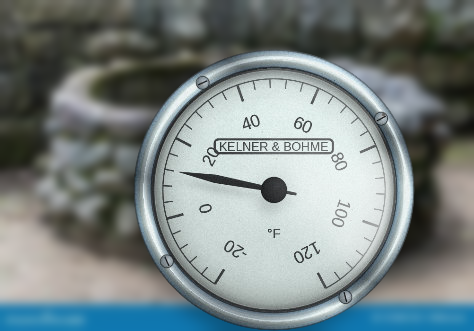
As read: **12** °F
